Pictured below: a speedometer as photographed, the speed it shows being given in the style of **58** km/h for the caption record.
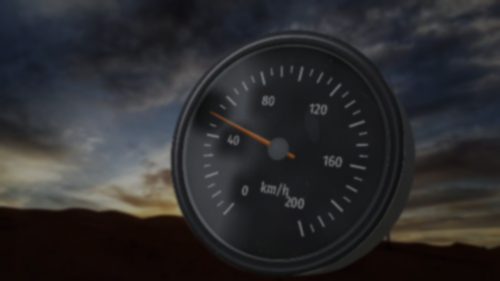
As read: **50** km/h
